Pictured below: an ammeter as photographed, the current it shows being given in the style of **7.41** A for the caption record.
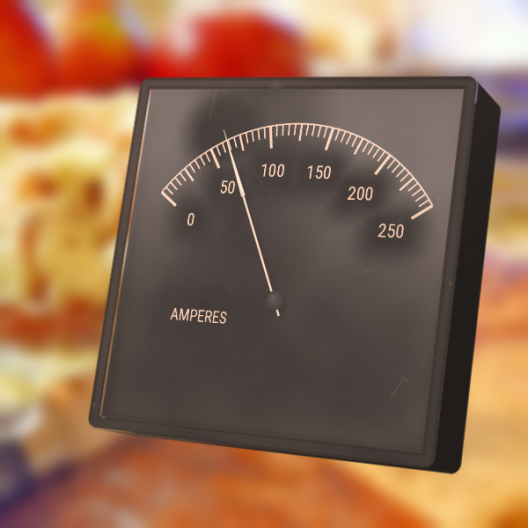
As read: **65** A
